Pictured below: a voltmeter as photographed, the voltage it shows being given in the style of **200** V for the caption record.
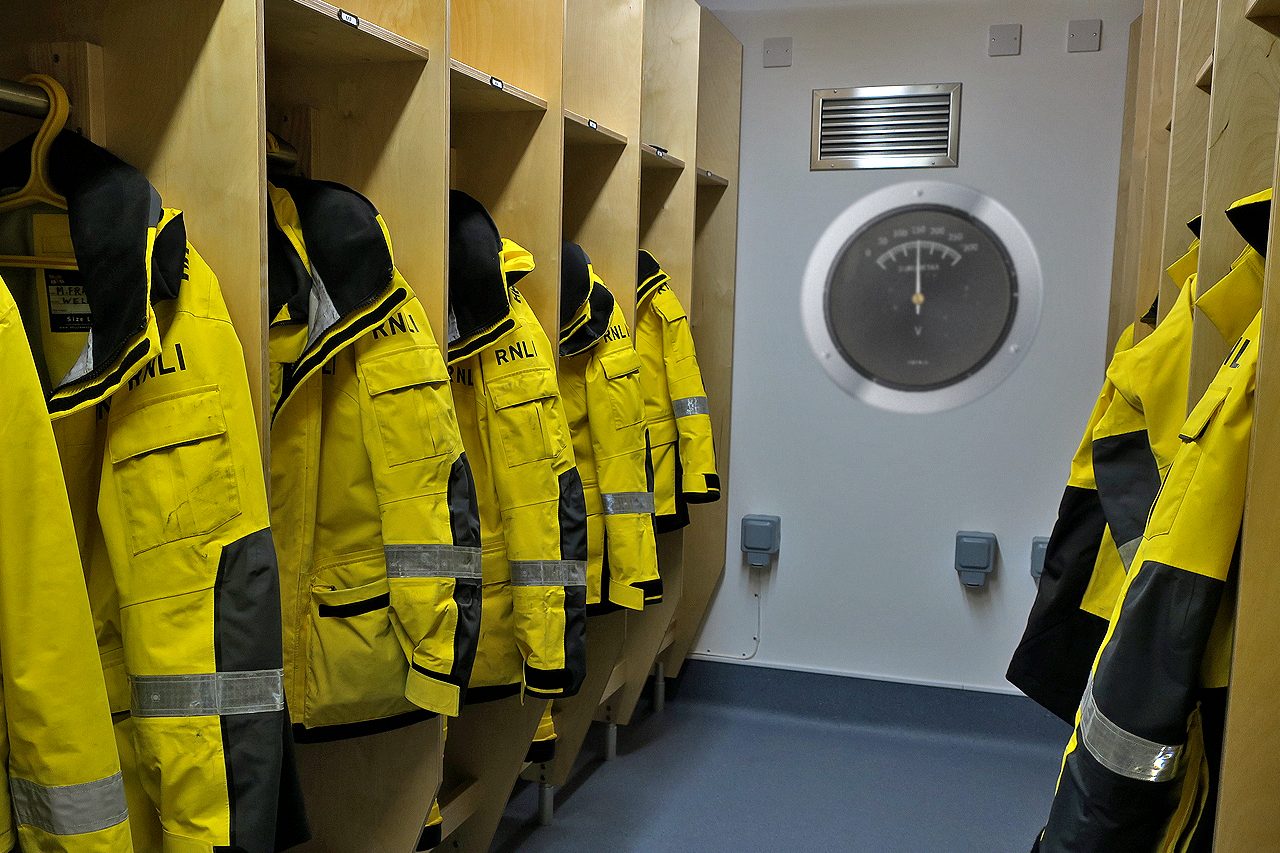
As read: **150** V
